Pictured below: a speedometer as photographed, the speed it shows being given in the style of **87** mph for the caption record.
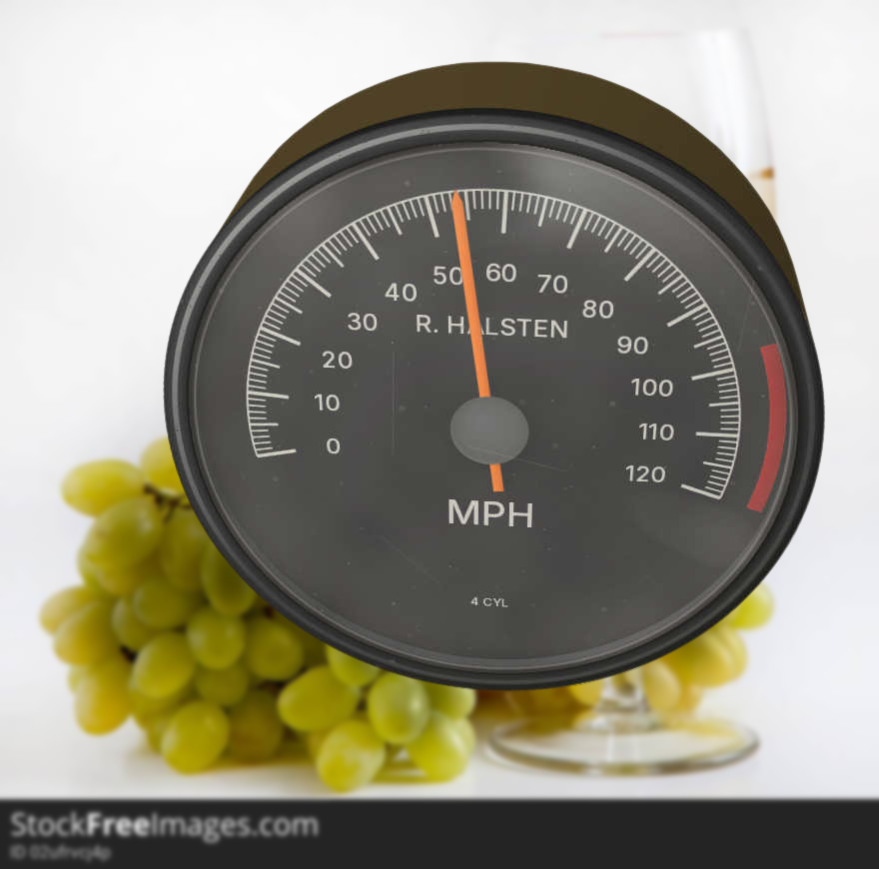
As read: **54** mph
